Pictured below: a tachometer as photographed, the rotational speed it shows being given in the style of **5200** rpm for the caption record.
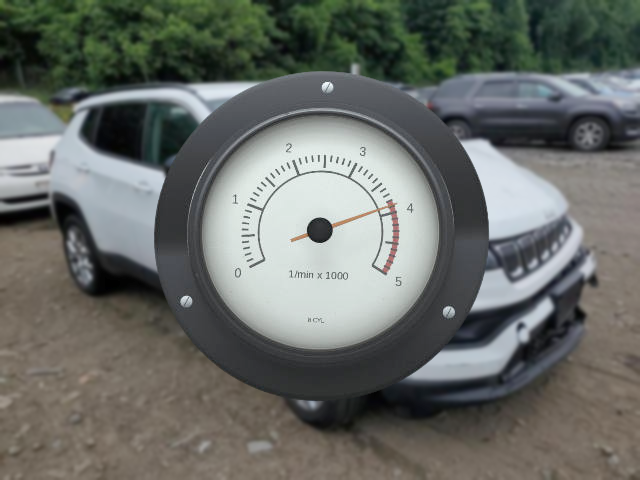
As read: **3900** rpm
